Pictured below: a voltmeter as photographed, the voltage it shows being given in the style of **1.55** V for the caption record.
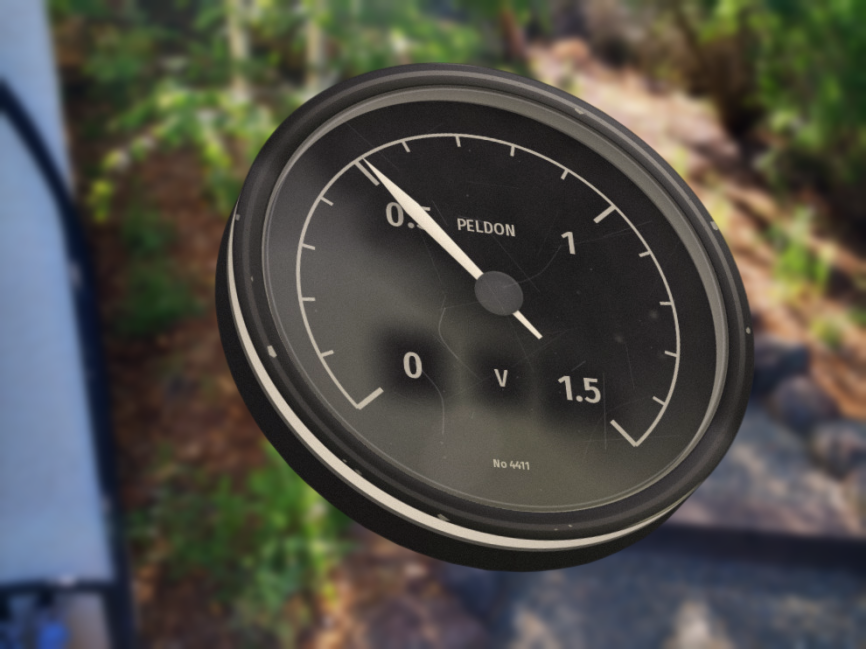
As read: **0.5** V
